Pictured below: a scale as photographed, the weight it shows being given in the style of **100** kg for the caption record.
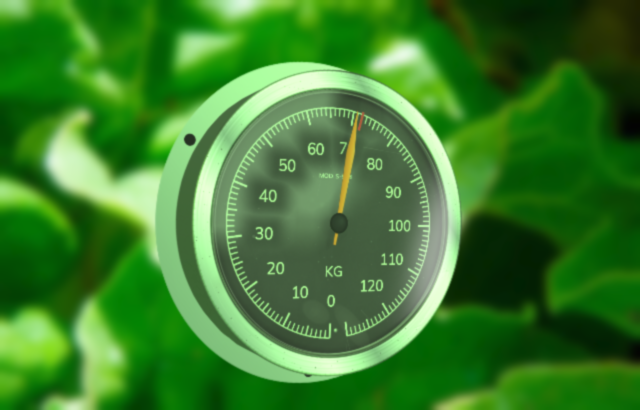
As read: **70** kg
